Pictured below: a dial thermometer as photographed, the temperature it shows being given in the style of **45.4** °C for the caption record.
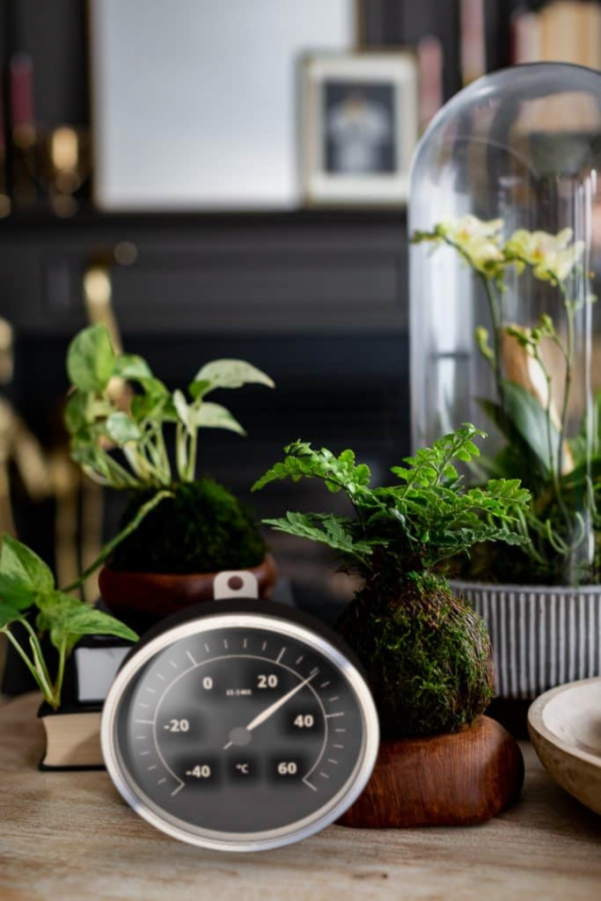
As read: **28** °C
